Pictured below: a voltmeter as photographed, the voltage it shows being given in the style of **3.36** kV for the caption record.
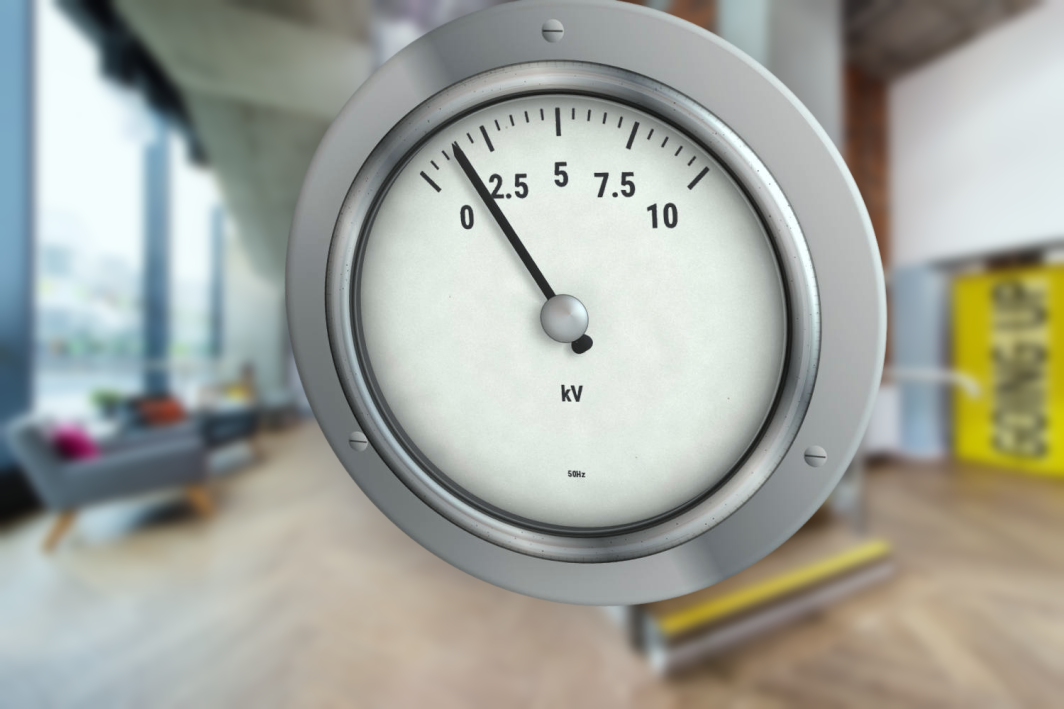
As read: **1.5** kV
